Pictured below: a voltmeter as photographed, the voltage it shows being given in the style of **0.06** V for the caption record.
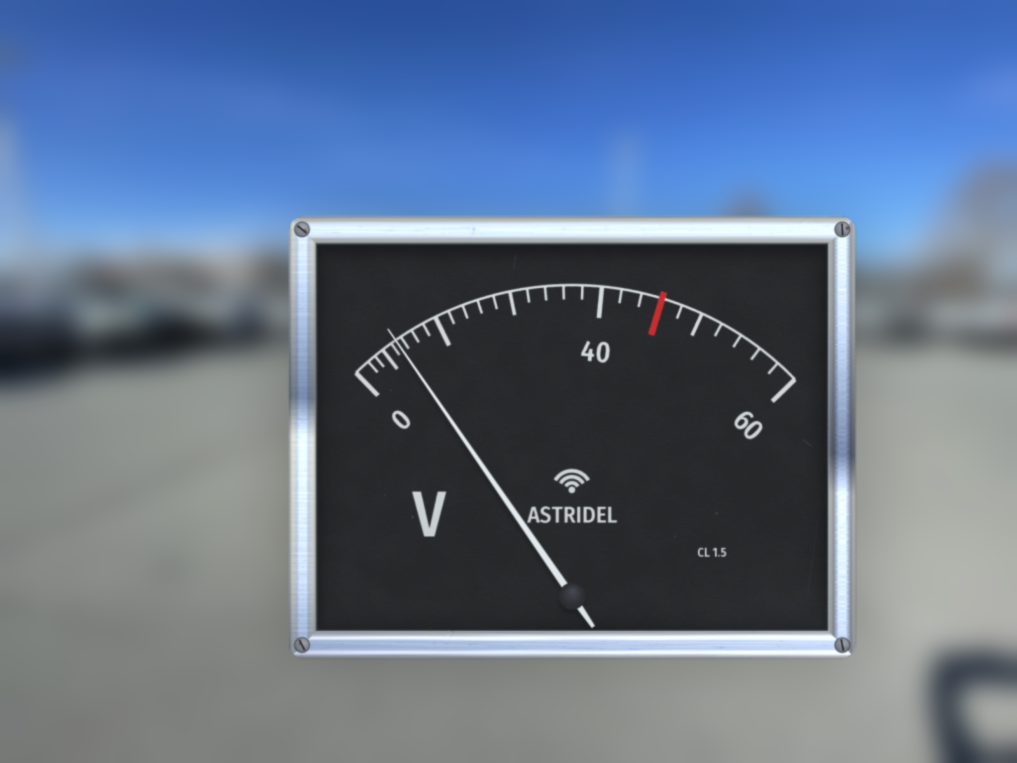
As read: **13** V
